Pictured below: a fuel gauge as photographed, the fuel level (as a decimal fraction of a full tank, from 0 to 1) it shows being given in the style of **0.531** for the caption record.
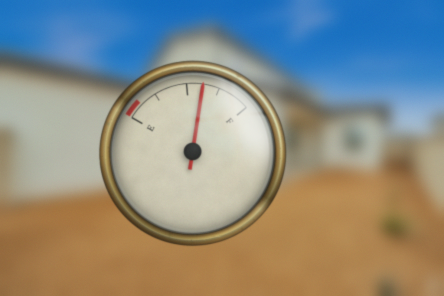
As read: **0.625**
